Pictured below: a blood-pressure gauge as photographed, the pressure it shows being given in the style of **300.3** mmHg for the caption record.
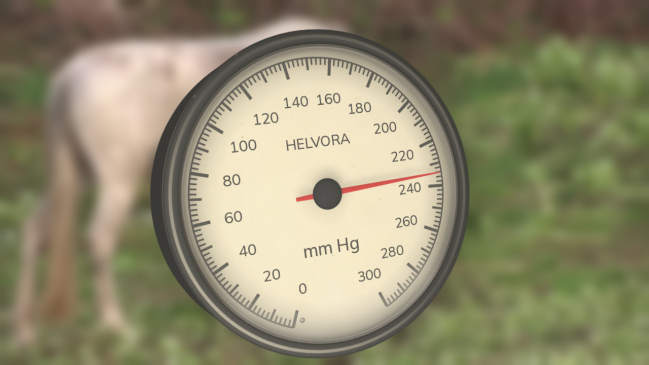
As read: **234** mmHg
